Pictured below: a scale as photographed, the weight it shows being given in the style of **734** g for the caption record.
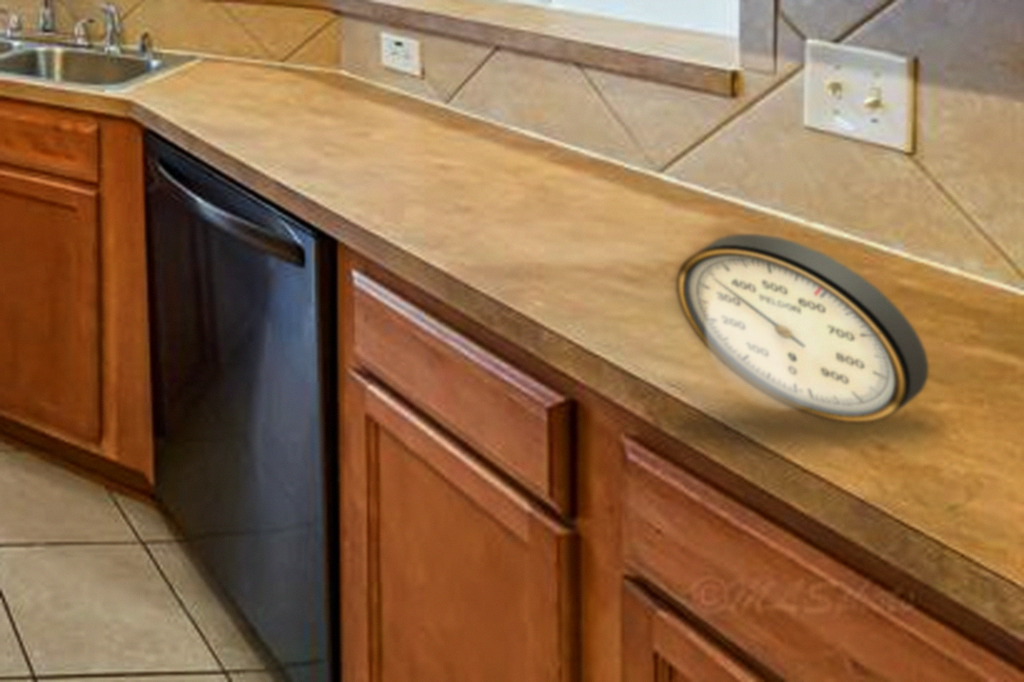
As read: **350** g
